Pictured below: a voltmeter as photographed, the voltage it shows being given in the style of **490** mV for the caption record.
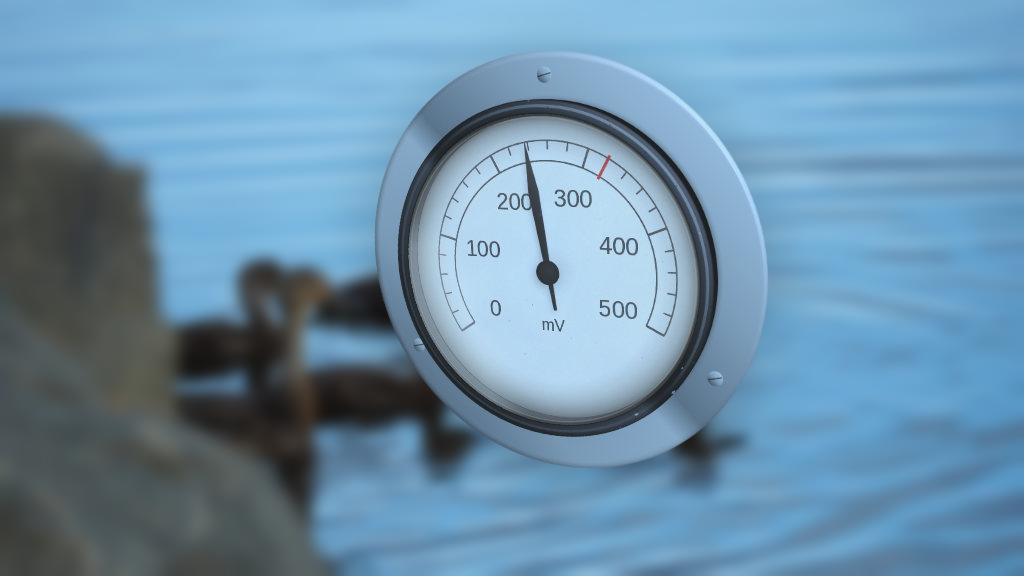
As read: **240** mV
